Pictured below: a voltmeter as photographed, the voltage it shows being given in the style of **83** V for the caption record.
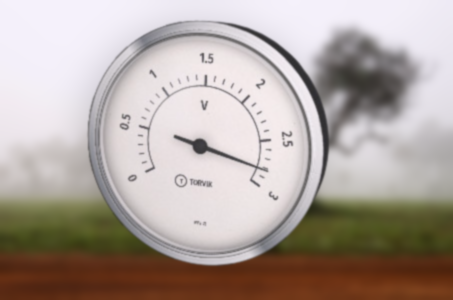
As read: **2.8** V
